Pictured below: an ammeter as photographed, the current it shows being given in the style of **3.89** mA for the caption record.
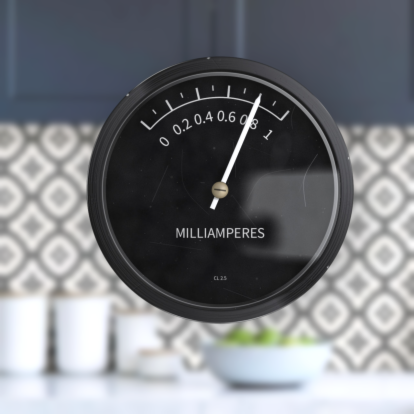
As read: **0.8** mA
